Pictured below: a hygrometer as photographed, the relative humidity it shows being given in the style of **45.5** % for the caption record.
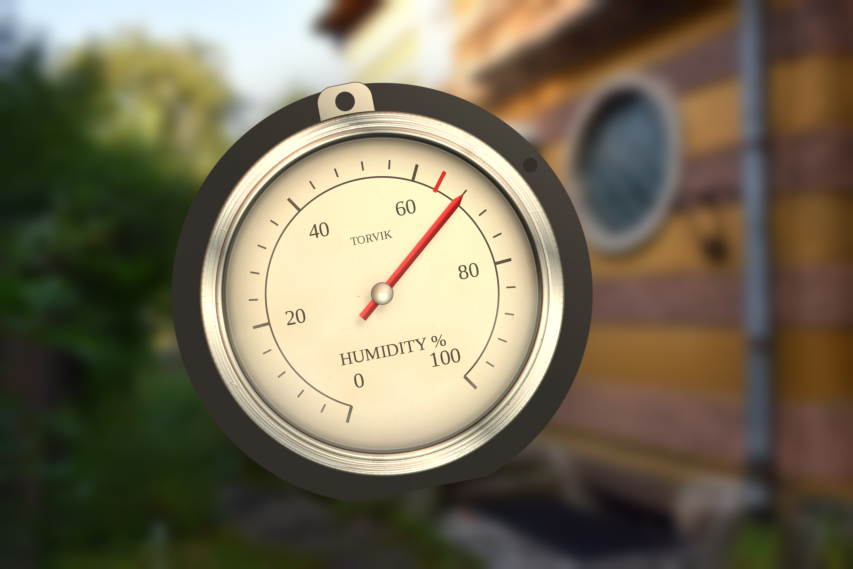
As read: **68** %
